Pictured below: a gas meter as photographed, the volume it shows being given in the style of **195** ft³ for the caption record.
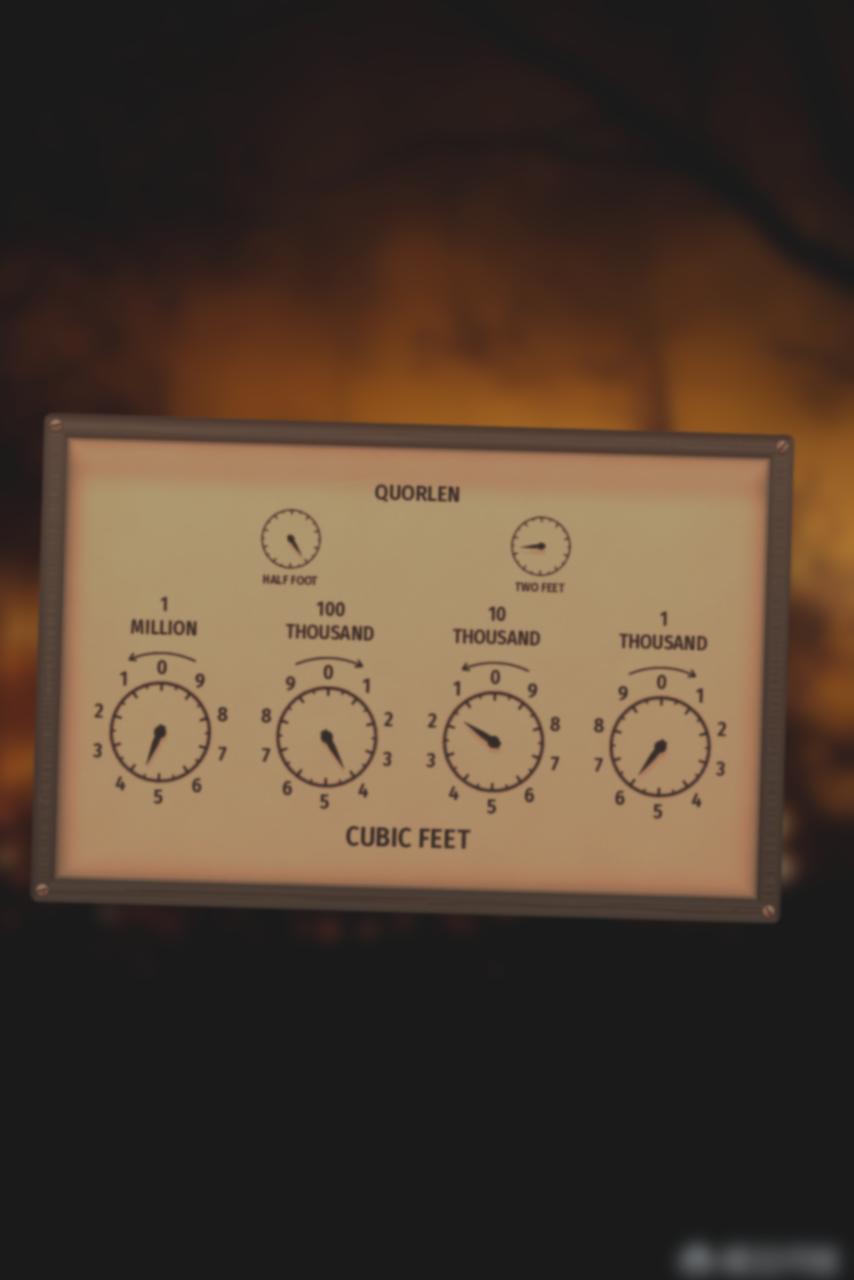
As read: **441600** ft³
